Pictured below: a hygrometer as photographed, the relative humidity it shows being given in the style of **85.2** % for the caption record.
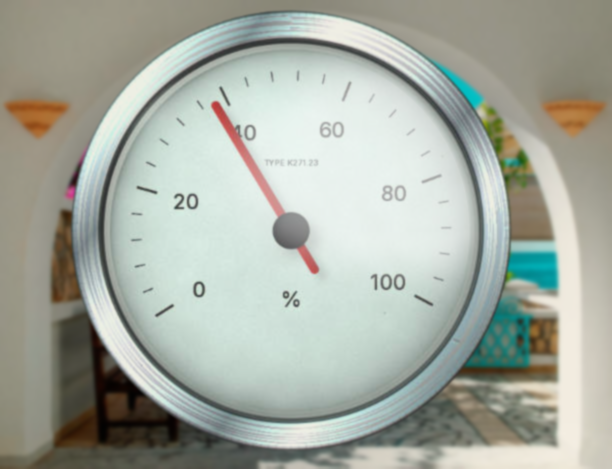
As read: **38** %
